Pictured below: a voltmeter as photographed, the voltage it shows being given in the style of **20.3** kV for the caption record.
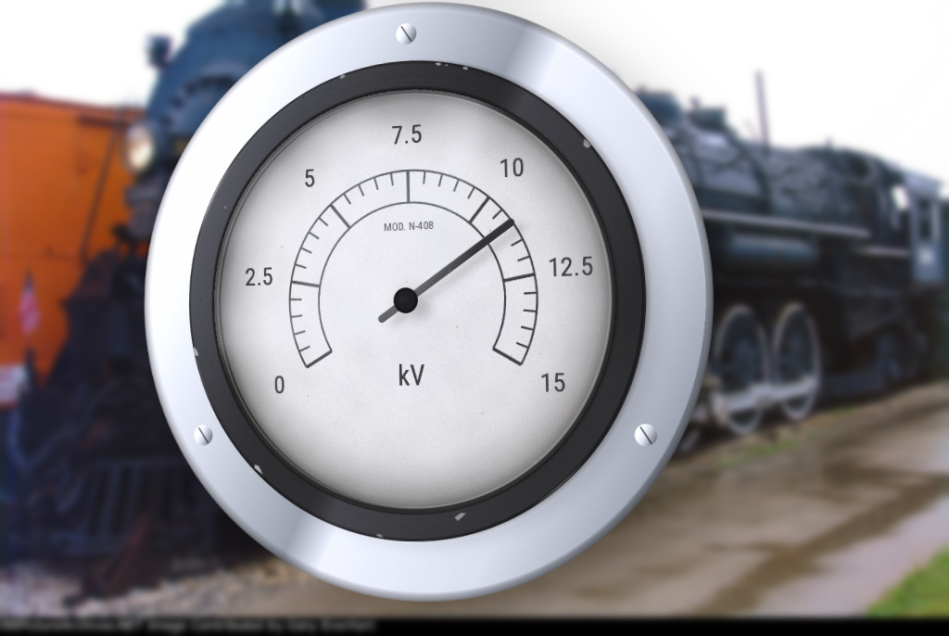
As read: **11** kV
